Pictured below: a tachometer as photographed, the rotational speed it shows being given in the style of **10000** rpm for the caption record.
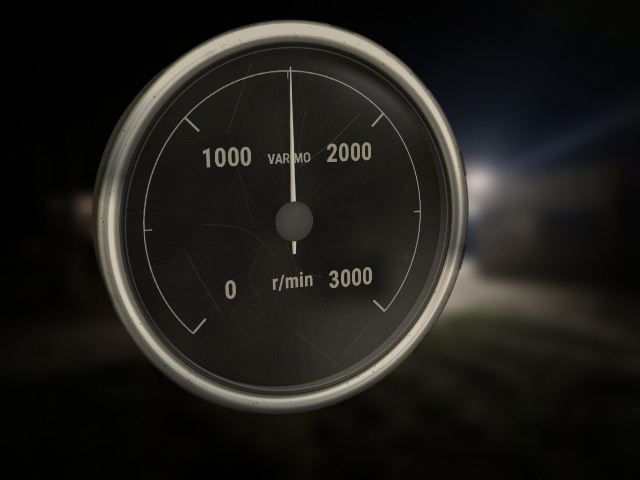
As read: **1500** rpm
